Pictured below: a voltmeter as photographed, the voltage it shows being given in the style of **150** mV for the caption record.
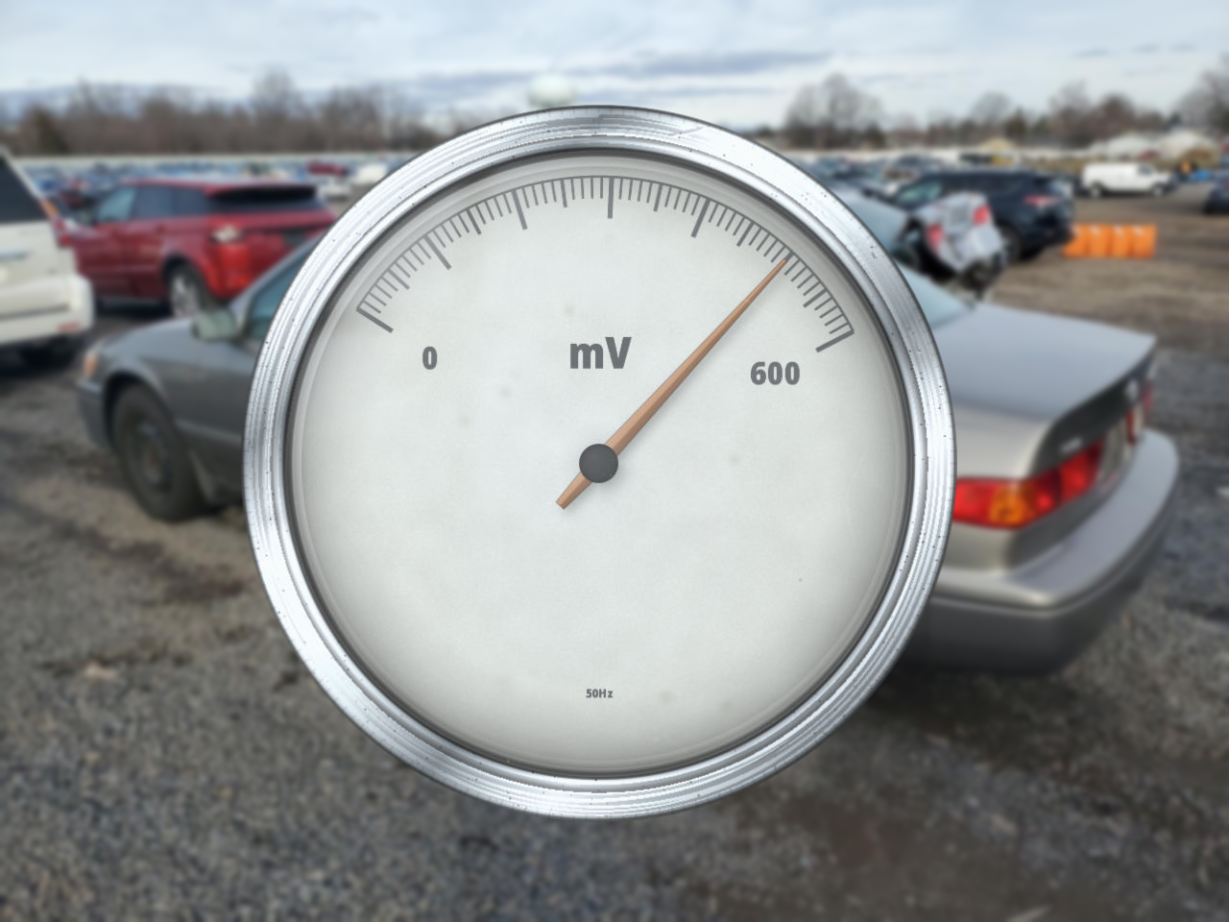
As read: **500** mV
